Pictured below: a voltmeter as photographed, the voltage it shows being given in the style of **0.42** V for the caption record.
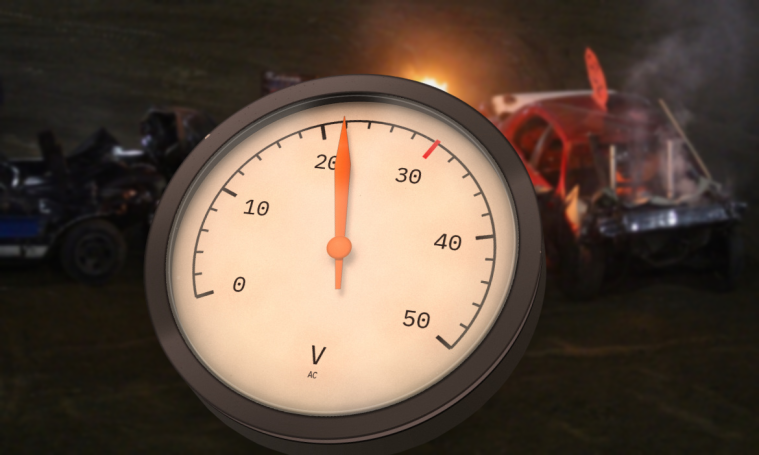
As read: **22** V
